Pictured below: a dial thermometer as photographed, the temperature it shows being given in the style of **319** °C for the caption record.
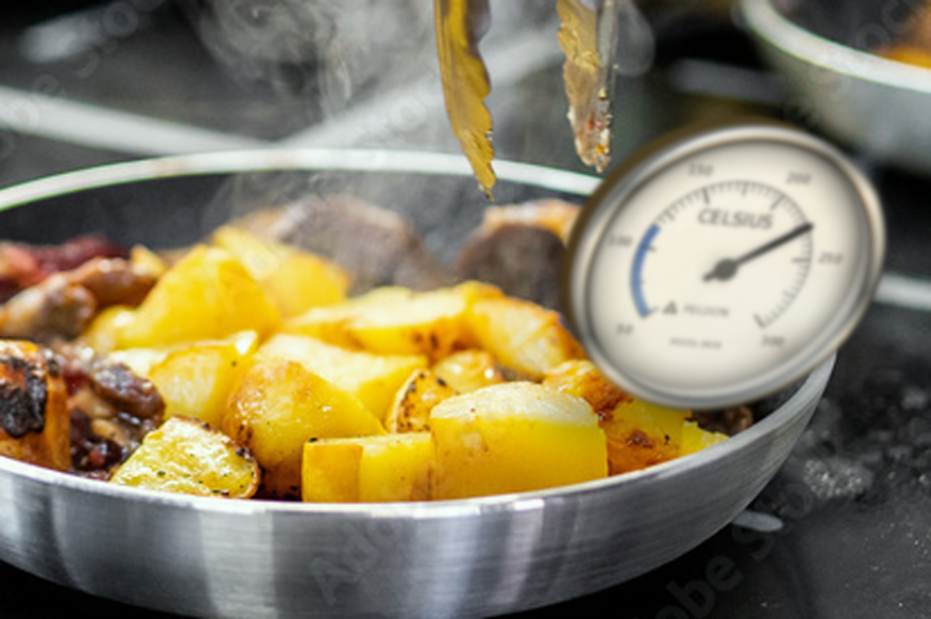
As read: **225** °C
